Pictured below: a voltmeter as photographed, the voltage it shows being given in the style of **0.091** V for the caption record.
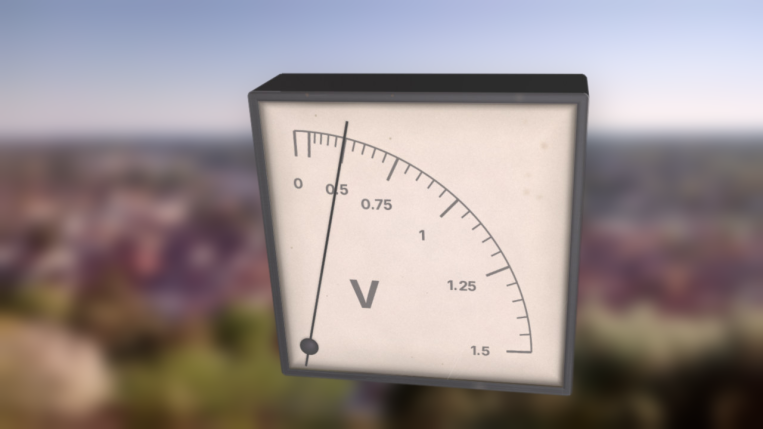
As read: **0.5** V
